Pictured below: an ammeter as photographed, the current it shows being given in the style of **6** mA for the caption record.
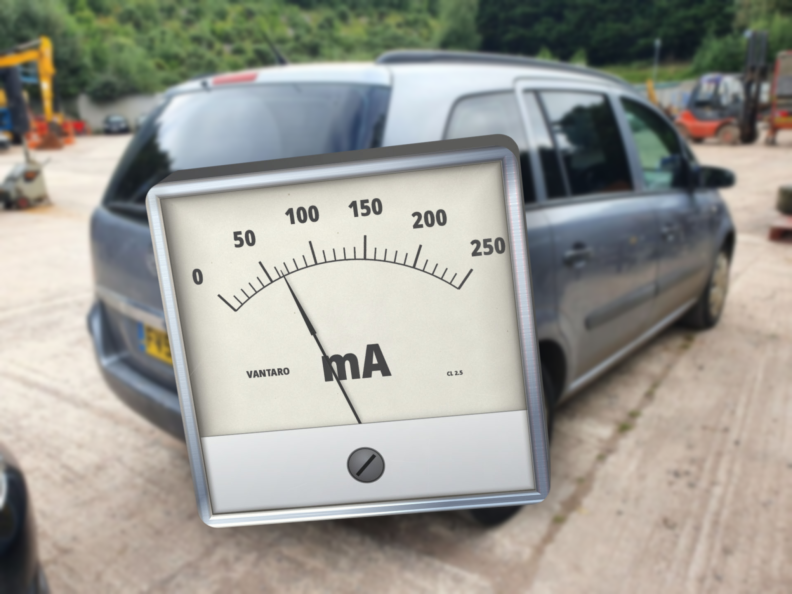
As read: **65** mA
